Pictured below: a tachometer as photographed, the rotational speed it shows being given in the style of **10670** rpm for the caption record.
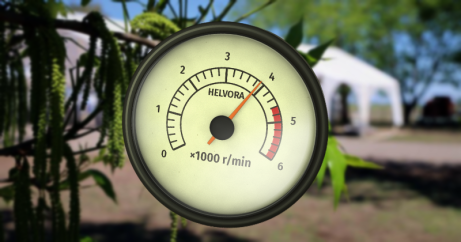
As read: **3900** rpm
